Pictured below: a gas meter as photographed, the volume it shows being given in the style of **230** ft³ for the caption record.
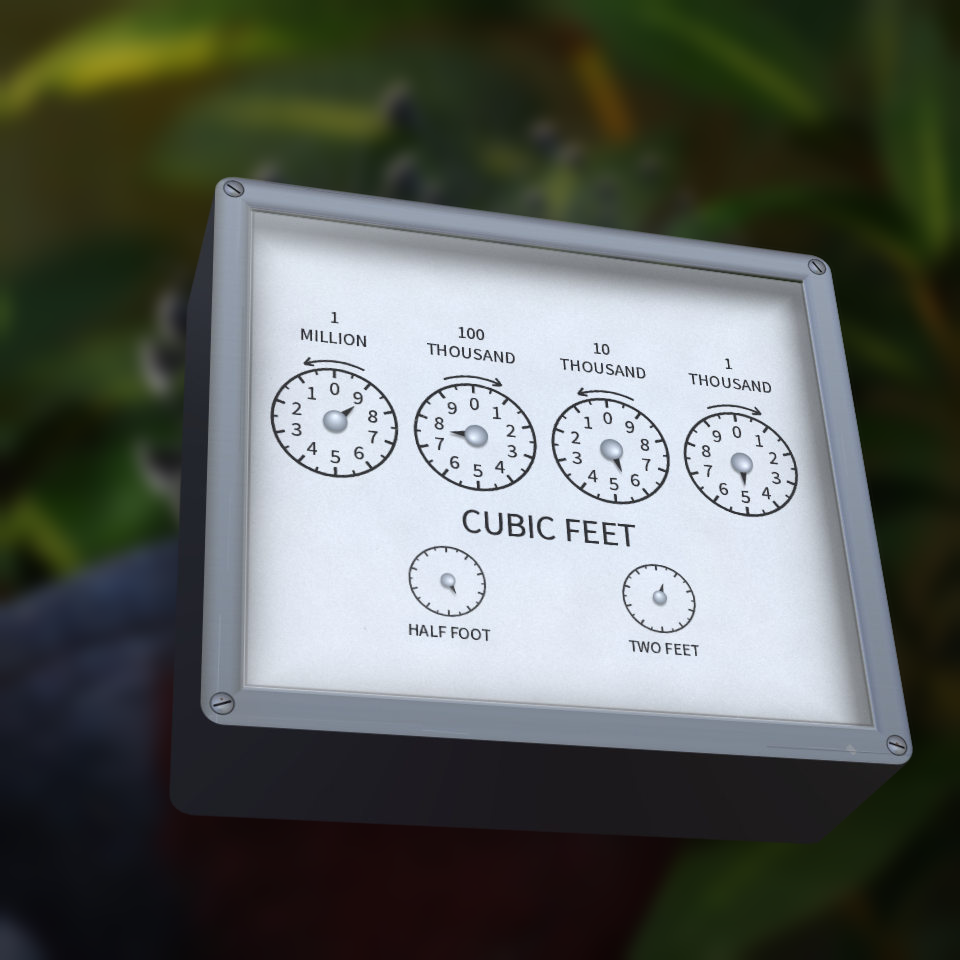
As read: **875500** ft³
